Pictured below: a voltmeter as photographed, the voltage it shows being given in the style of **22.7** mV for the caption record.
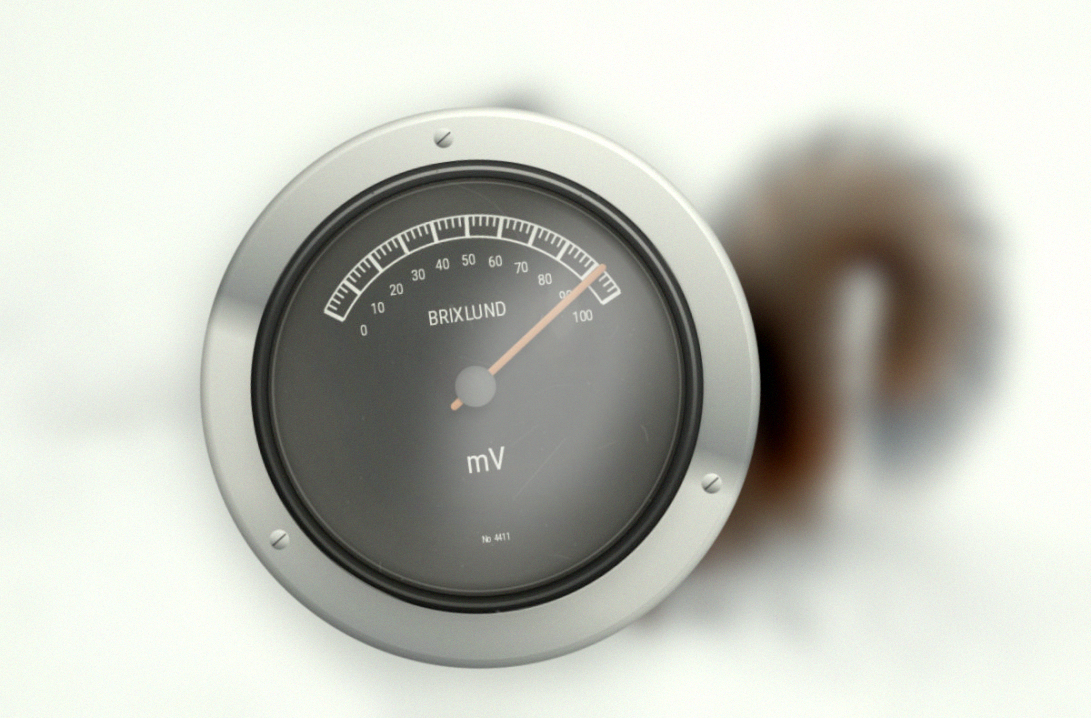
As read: **92** mV
